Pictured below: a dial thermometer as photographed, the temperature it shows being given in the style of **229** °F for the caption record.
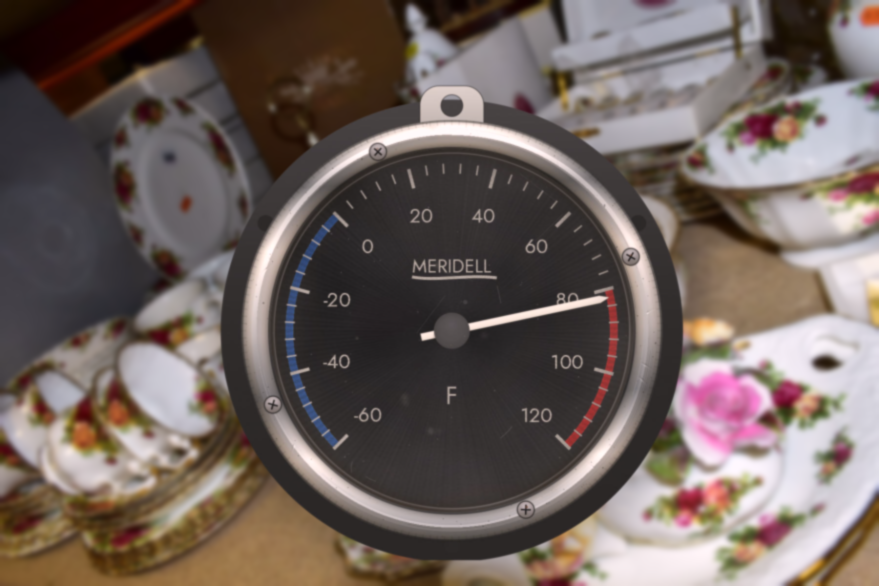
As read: **82** °F
